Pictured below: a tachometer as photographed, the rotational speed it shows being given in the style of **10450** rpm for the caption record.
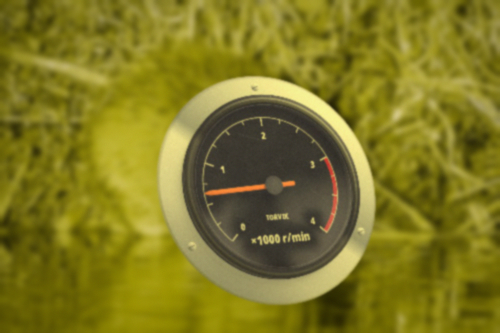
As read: **625** rpm
